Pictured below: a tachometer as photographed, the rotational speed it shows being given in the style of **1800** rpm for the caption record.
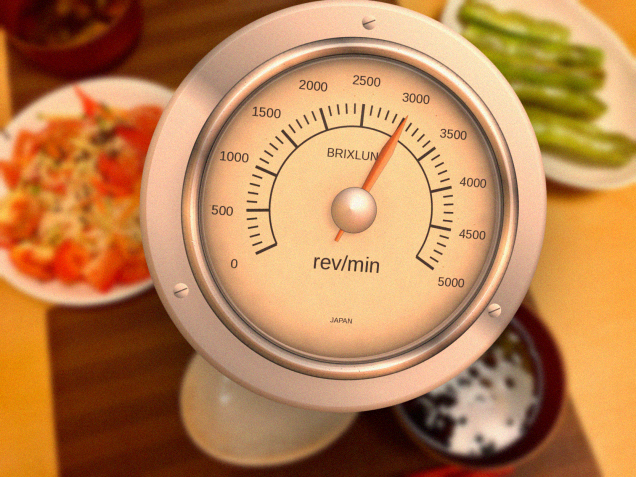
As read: **3000** rpm
